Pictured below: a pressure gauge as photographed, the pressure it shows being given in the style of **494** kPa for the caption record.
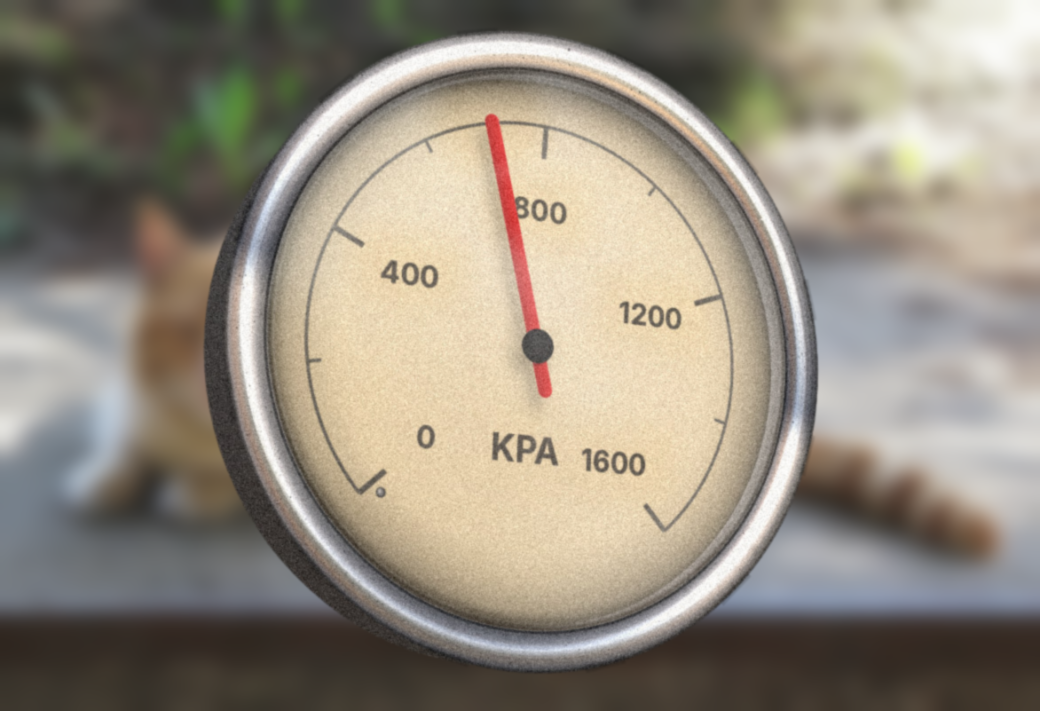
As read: **700** kPa
